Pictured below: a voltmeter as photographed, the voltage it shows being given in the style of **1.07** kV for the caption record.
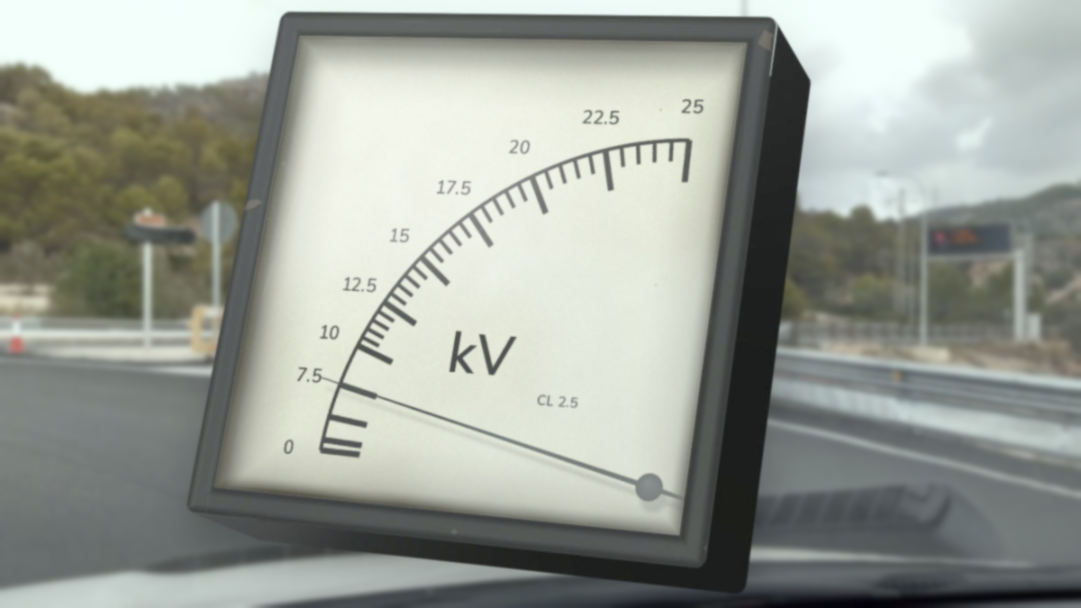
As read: **7.5** kV
